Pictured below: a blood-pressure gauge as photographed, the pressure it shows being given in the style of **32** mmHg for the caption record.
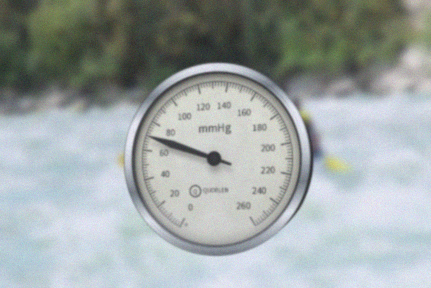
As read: **70** mmHg
